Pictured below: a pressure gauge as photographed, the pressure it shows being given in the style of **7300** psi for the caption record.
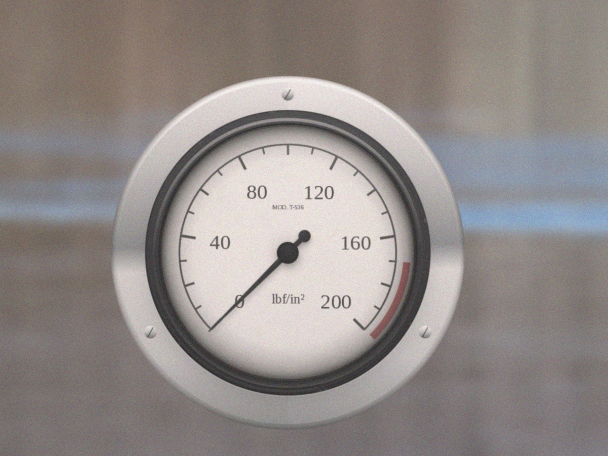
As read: **0** psi
